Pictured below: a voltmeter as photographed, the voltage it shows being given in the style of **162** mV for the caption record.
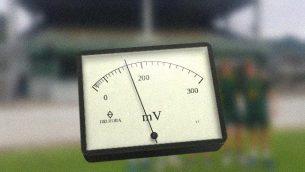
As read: **170** mV
